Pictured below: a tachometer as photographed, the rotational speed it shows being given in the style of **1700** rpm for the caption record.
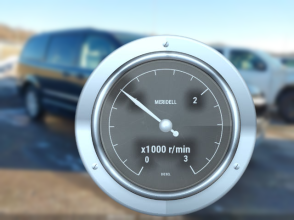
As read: **1000** rpm
